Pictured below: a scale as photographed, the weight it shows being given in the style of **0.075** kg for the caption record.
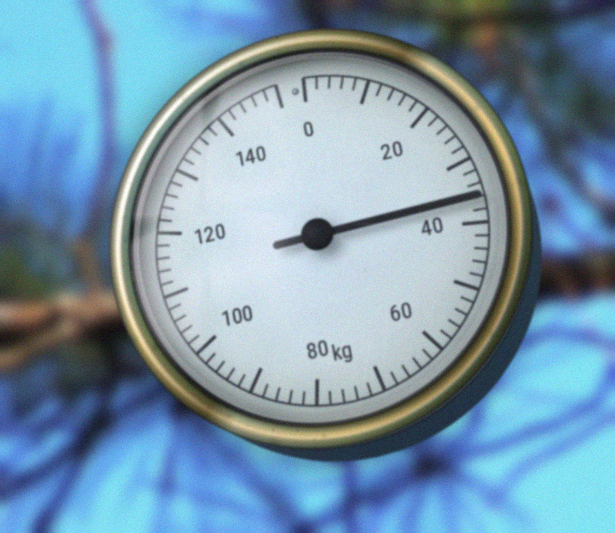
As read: **36** kg
